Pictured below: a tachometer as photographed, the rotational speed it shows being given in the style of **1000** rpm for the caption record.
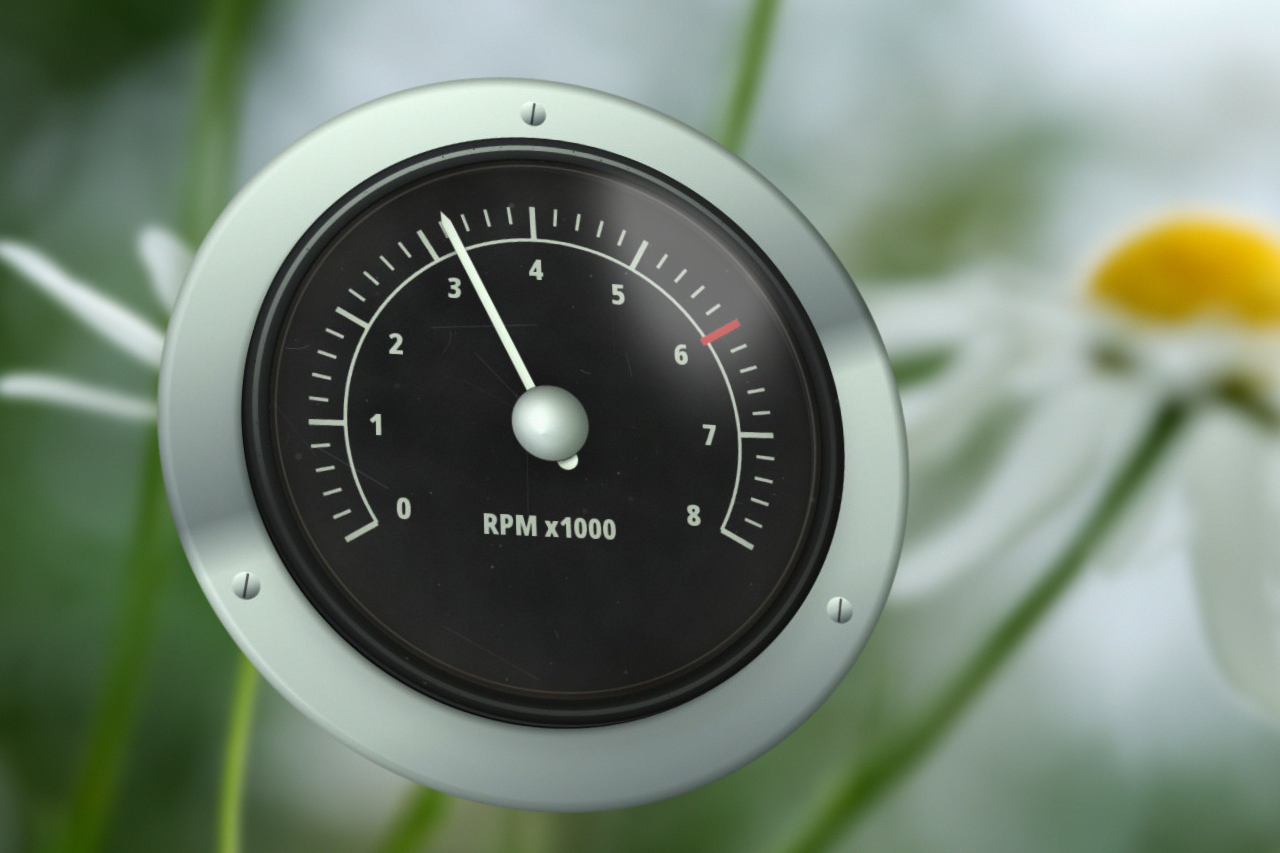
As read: **3200** rpm
